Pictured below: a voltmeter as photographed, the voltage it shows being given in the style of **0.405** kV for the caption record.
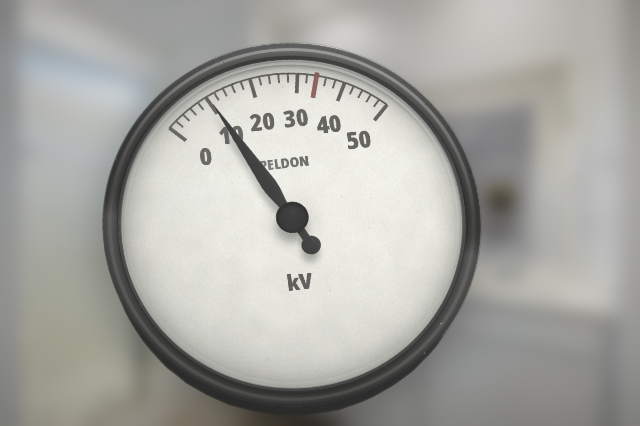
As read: **10** kV
